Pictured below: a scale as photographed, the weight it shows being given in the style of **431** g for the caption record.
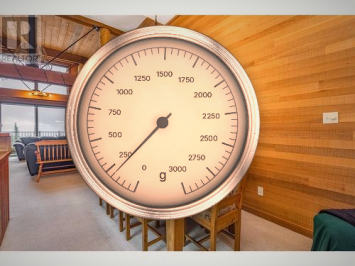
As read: **200** g
